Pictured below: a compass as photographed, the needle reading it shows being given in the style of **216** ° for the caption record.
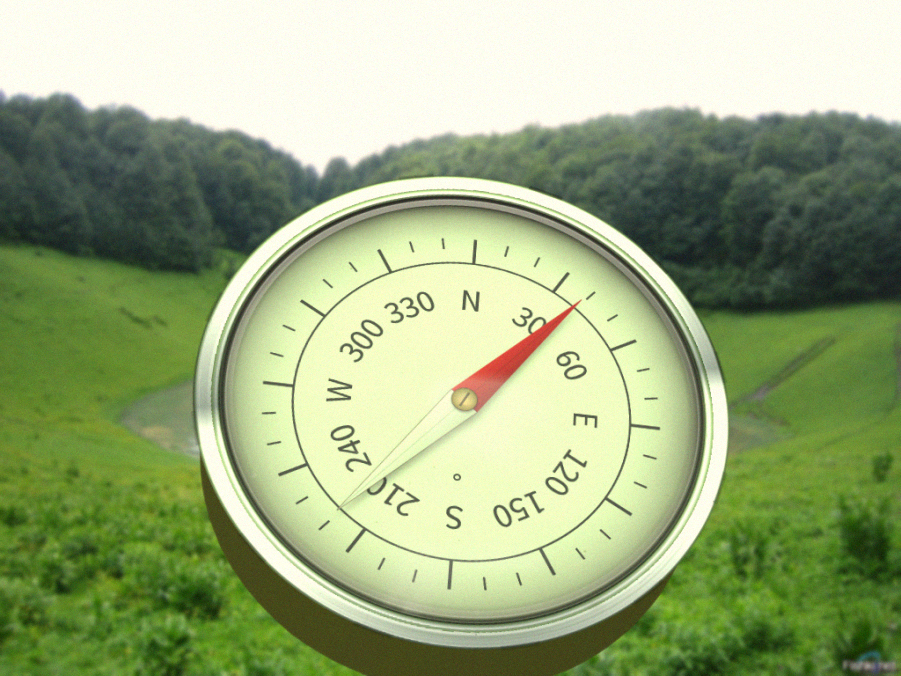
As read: **40** °
